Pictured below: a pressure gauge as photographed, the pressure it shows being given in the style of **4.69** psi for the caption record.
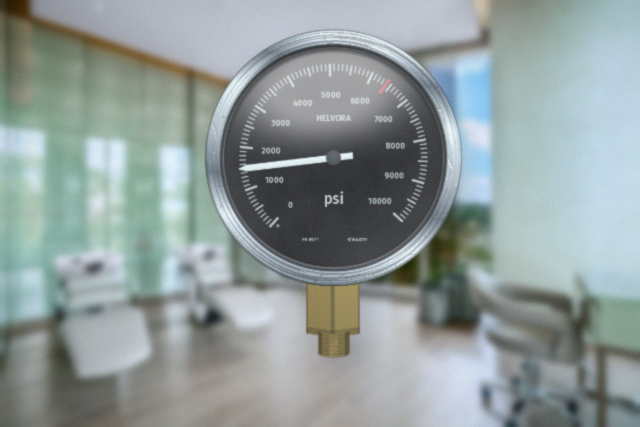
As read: **1500** psi
